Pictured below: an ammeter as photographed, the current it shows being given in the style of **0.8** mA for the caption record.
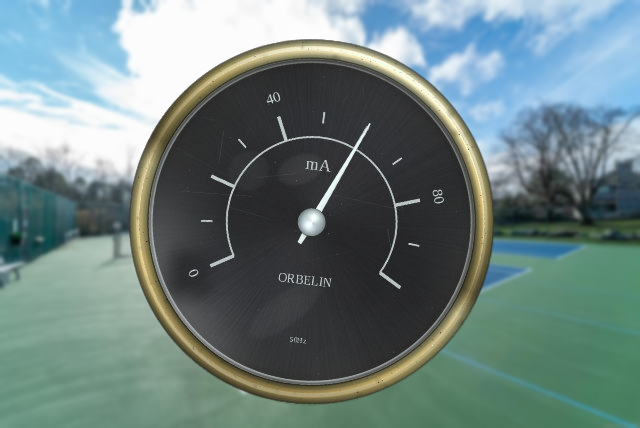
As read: **60** mA
